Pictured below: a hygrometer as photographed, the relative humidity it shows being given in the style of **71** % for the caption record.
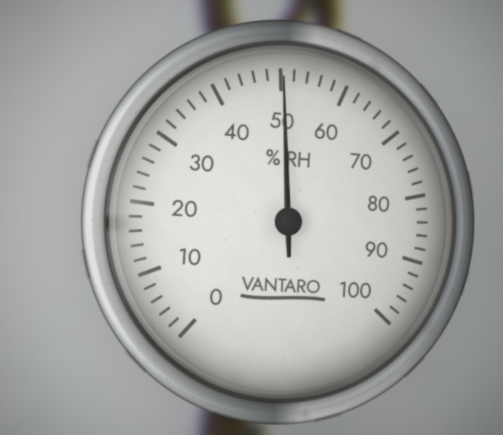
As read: **50** %
